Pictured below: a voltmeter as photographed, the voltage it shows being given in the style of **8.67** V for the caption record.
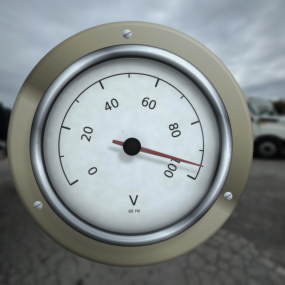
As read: **95** V
